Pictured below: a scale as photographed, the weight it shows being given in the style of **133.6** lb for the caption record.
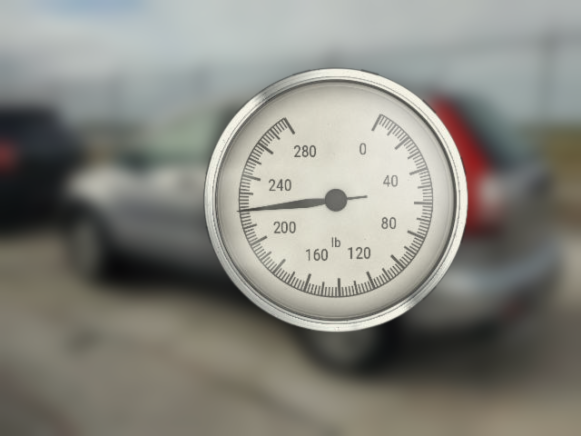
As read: **220** lb
